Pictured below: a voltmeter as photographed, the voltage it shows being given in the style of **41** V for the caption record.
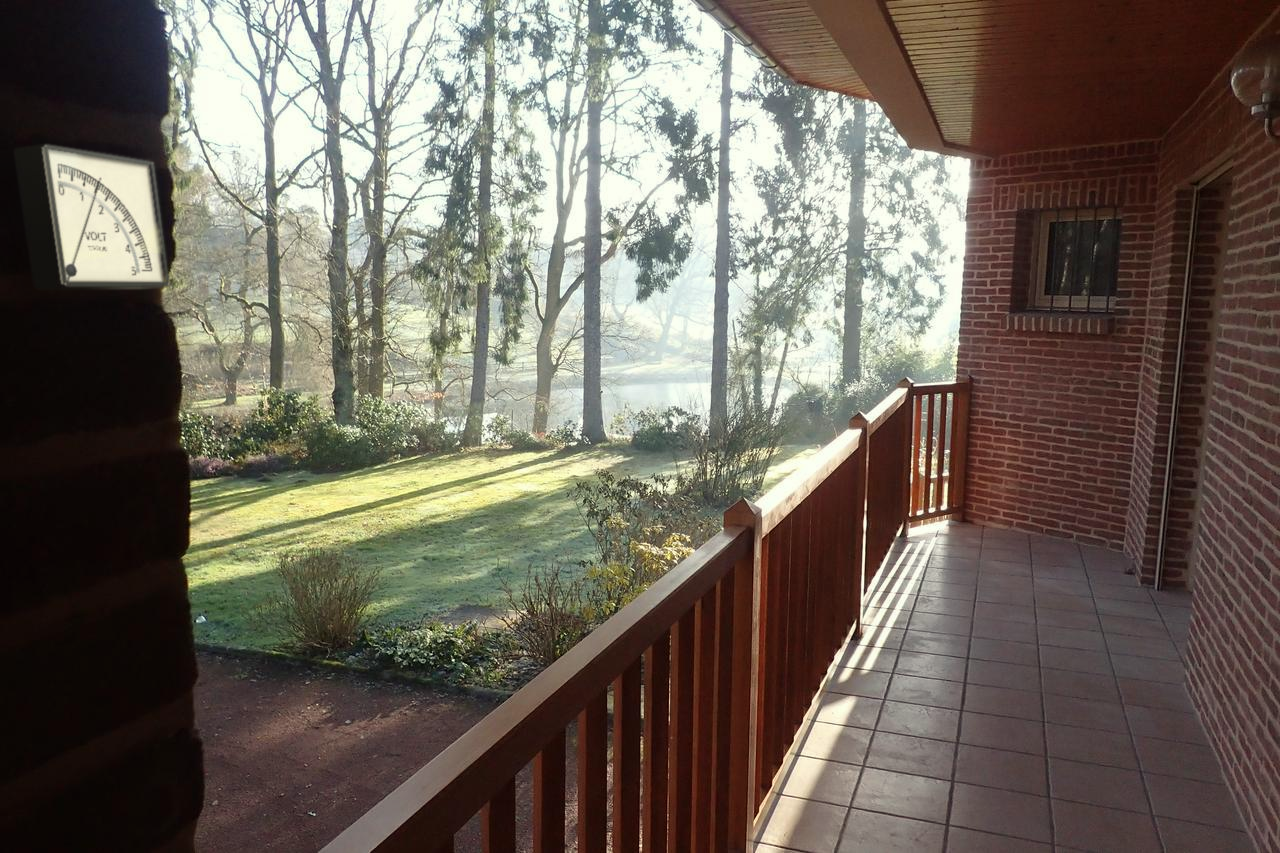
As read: **1.5** V
